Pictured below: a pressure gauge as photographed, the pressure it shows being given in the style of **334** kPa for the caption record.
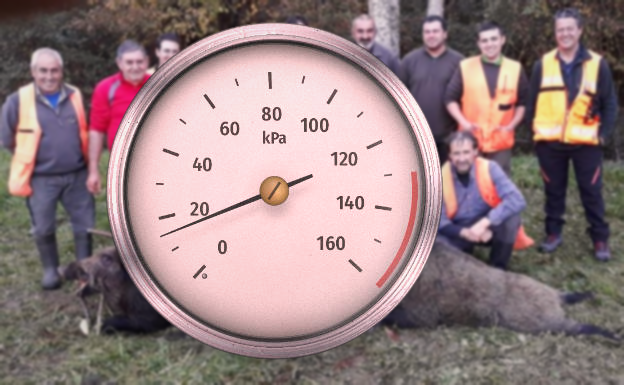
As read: **15** kPa
